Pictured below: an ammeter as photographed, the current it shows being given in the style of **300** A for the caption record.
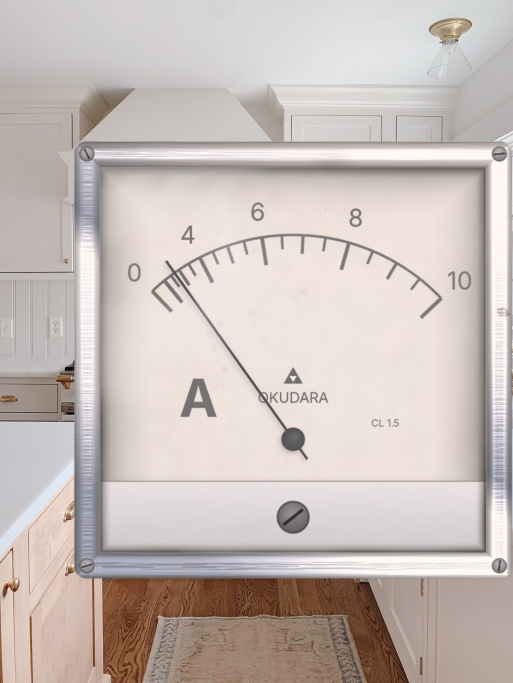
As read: **2.75** A
